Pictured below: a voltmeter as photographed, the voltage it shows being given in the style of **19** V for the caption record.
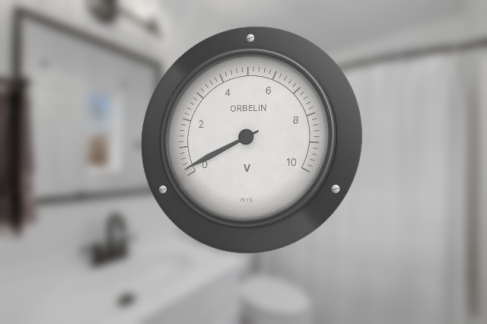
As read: **0.2** V
